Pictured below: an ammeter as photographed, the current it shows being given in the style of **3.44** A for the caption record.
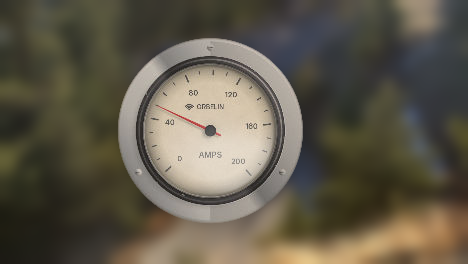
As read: **50** A
